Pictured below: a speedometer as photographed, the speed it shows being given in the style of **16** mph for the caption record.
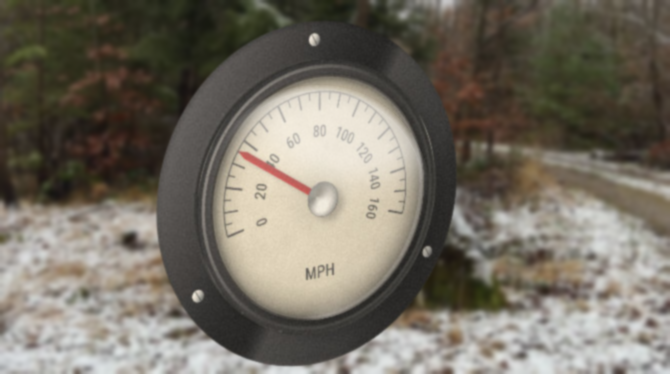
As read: **35** mph
